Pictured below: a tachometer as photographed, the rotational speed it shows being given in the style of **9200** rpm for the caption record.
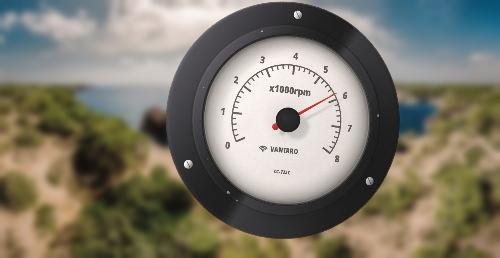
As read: **5800** rpm
